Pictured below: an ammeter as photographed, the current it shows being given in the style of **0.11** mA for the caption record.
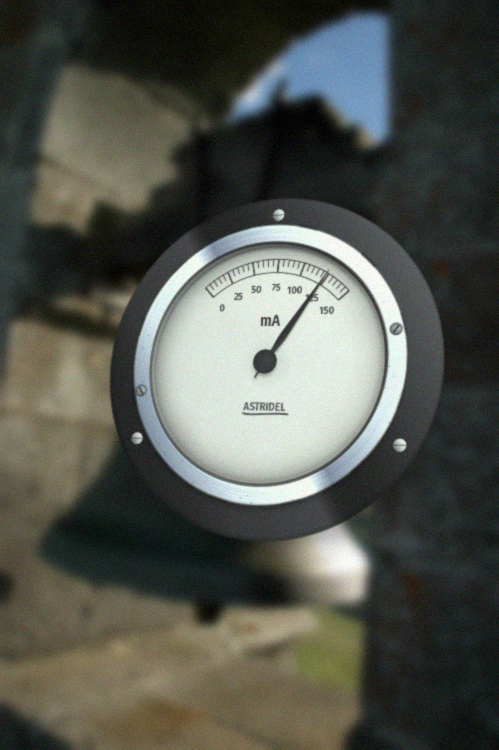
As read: **125** mA
